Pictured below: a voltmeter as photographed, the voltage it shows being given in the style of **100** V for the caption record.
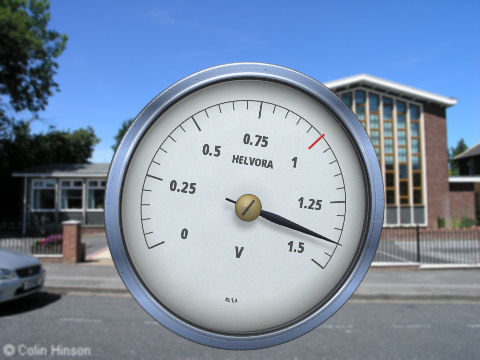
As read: **1.4** V
